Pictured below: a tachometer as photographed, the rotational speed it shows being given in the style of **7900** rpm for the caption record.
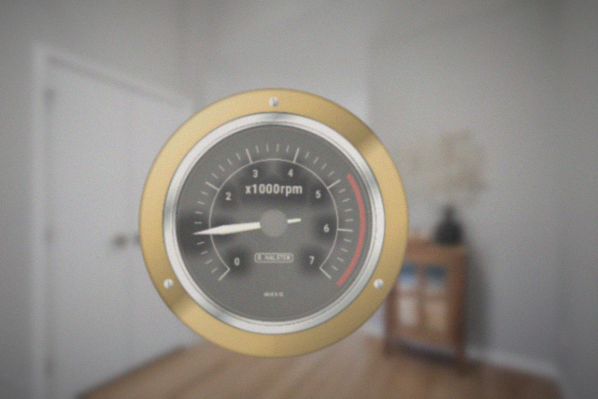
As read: **1000** rpm
